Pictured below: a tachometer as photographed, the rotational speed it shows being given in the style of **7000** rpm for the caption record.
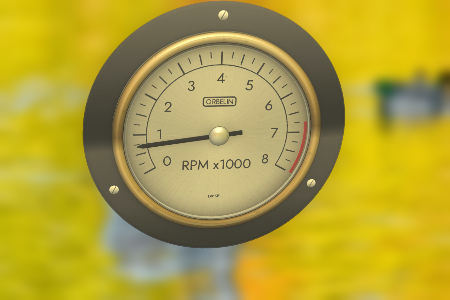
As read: **750** rpm
